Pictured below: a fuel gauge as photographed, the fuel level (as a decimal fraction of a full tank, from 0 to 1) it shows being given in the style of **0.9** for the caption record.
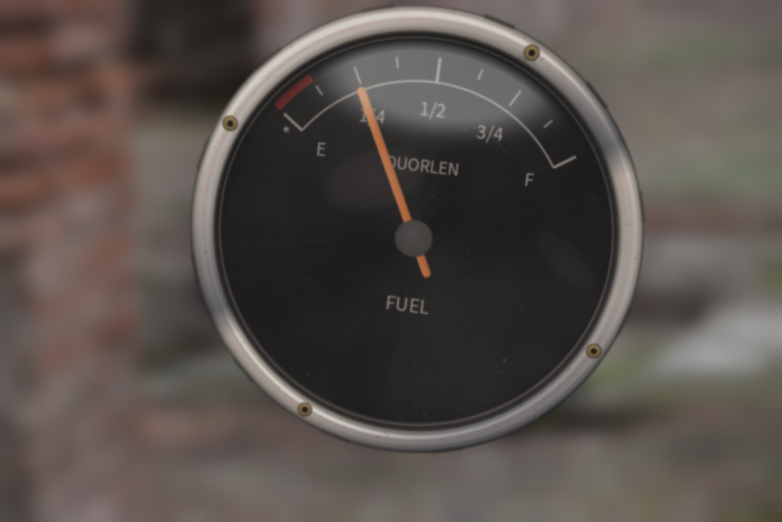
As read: **0.25**
